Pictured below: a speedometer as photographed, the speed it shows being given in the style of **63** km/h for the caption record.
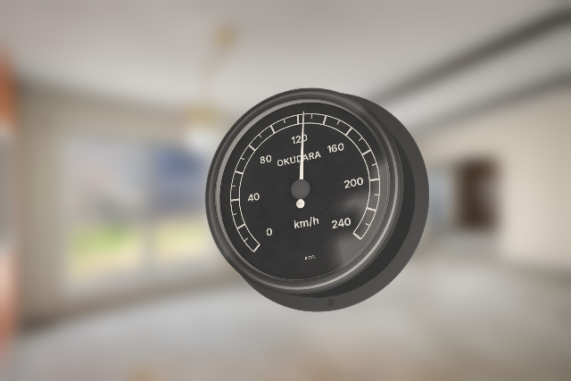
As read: **125** km/h
